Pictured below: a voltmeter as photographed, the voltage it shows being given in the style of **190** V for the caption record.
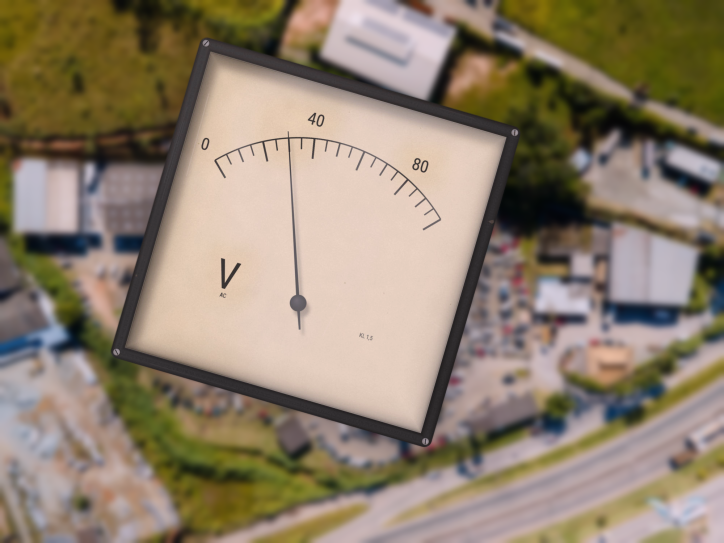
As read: **30** V
